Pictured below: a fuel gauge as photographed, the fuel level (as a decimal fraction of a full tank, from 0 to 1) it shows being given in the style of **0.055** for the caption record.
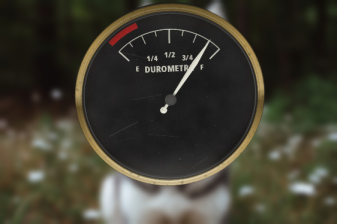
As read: **0.875**
